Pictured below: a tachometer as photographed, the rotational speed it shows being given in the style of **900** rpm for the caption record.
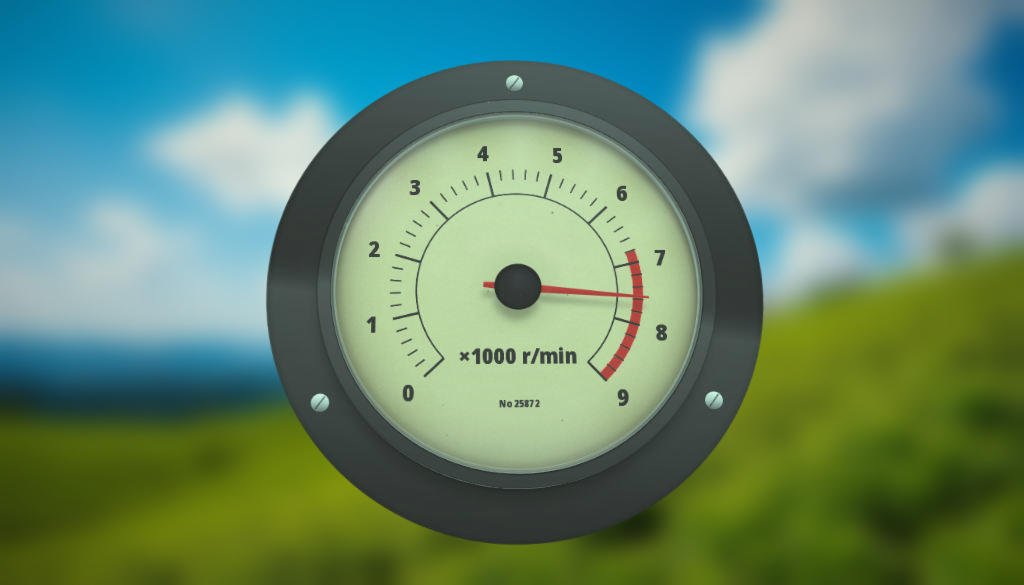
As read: **7600** rpm
